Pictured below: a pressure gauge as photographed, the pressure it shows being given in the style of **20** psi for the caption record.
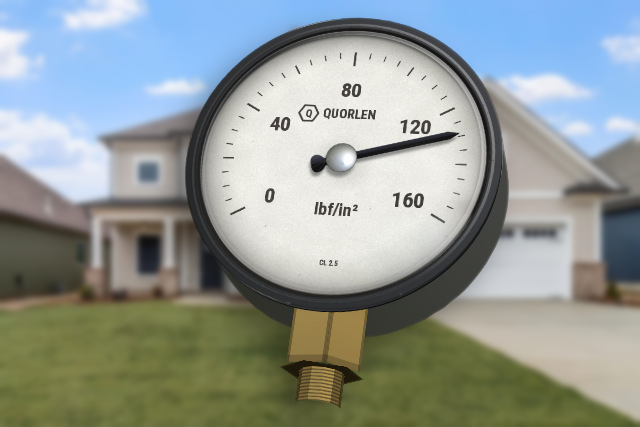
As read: **130** psi
